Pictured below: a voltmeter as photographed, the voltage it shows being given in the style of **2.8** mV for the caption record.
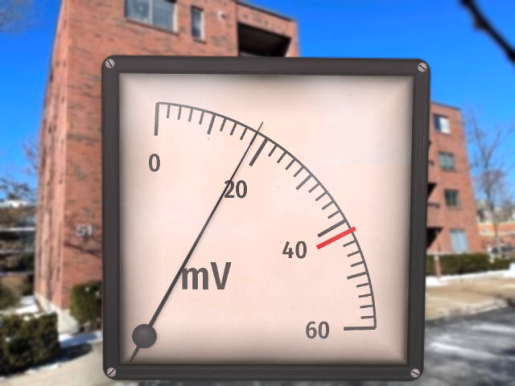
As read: **18** mV
